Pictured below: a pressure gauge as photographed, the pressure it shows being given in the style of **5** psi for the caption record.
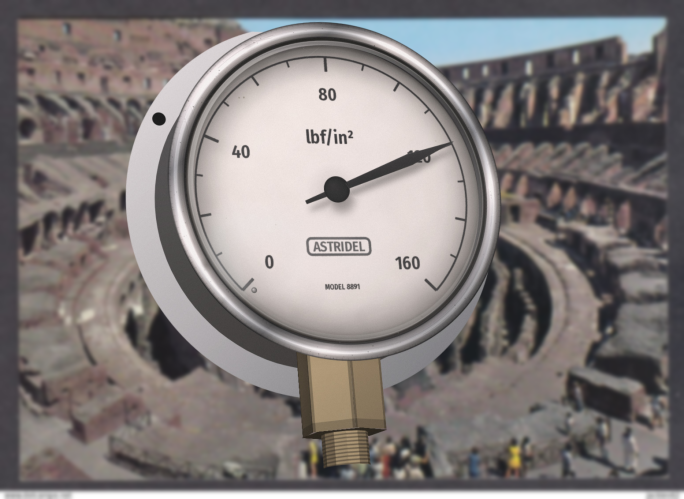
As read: **120** psi
